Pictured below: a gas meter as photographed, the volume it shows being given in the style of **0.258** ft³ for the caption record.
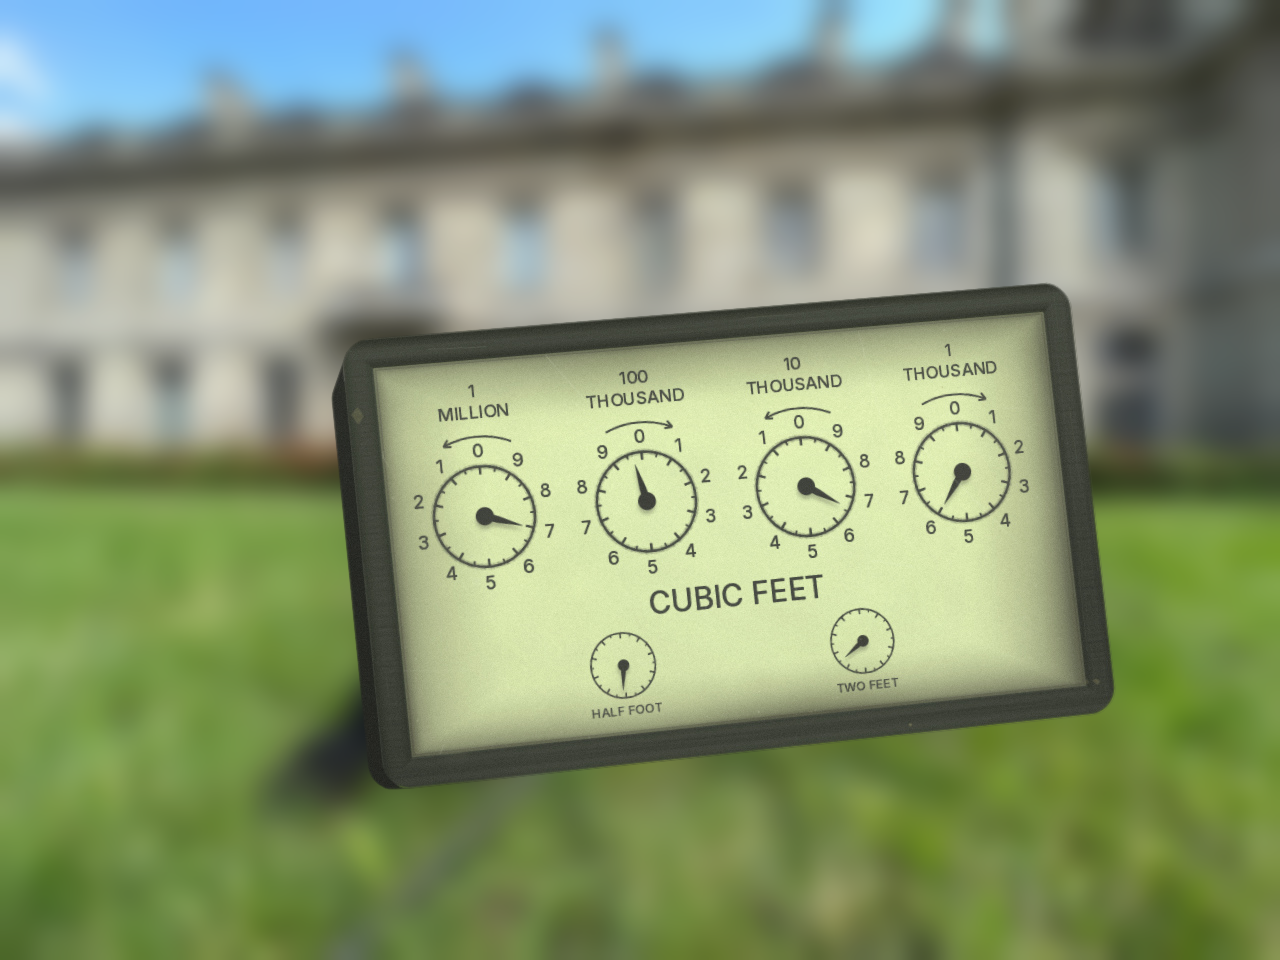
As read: **696600** ft³
